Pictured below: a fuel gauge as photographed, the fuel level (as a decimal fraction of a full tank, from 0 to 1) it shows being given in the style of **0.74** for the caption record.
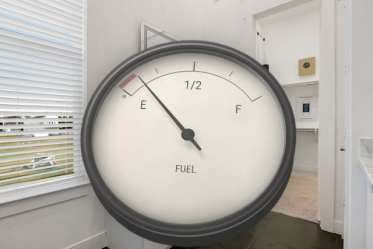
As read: **0.125**
